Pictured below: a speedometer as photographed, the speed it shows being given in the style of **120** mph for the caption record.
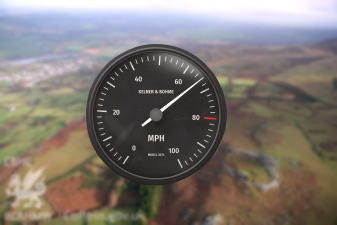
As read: **66** mph
